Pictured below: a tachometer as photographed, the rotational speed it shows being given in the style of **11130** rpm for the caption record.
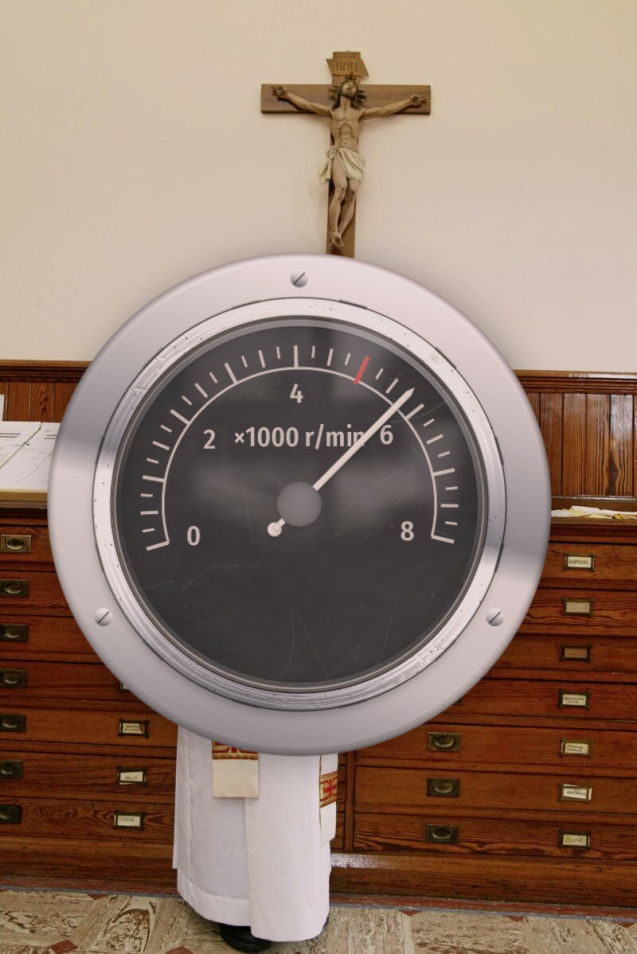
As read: **5750** rpm
